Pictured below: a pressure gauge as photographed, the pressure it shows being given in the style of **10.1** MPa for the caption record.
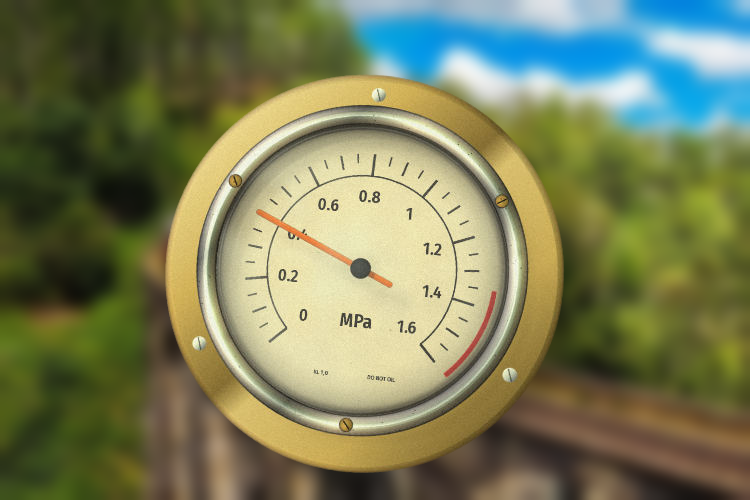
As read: **0.4** MPa
